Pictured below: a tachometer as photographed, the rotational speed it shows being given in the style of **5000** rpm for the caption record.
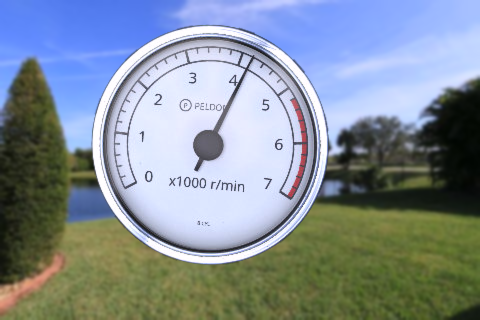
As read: **4200** rpm
